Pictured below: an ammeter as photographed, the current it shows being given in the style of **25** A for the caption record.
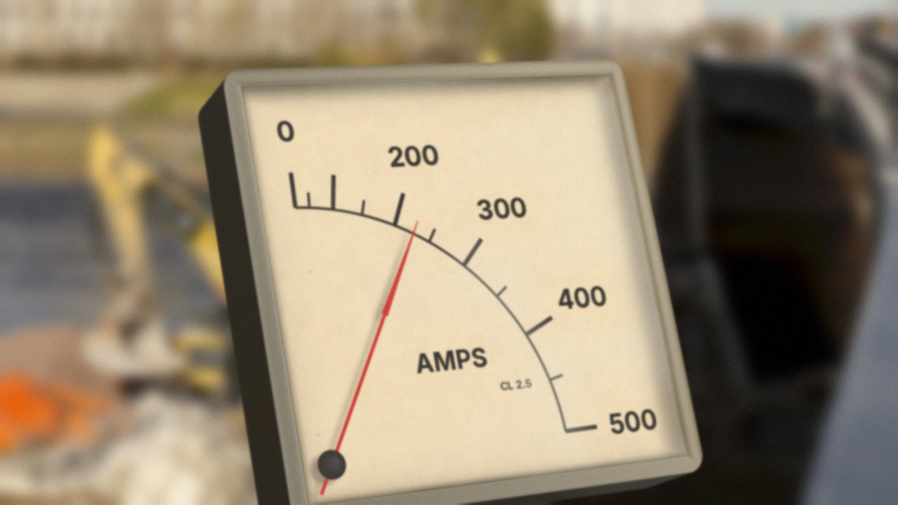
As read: **225** A
